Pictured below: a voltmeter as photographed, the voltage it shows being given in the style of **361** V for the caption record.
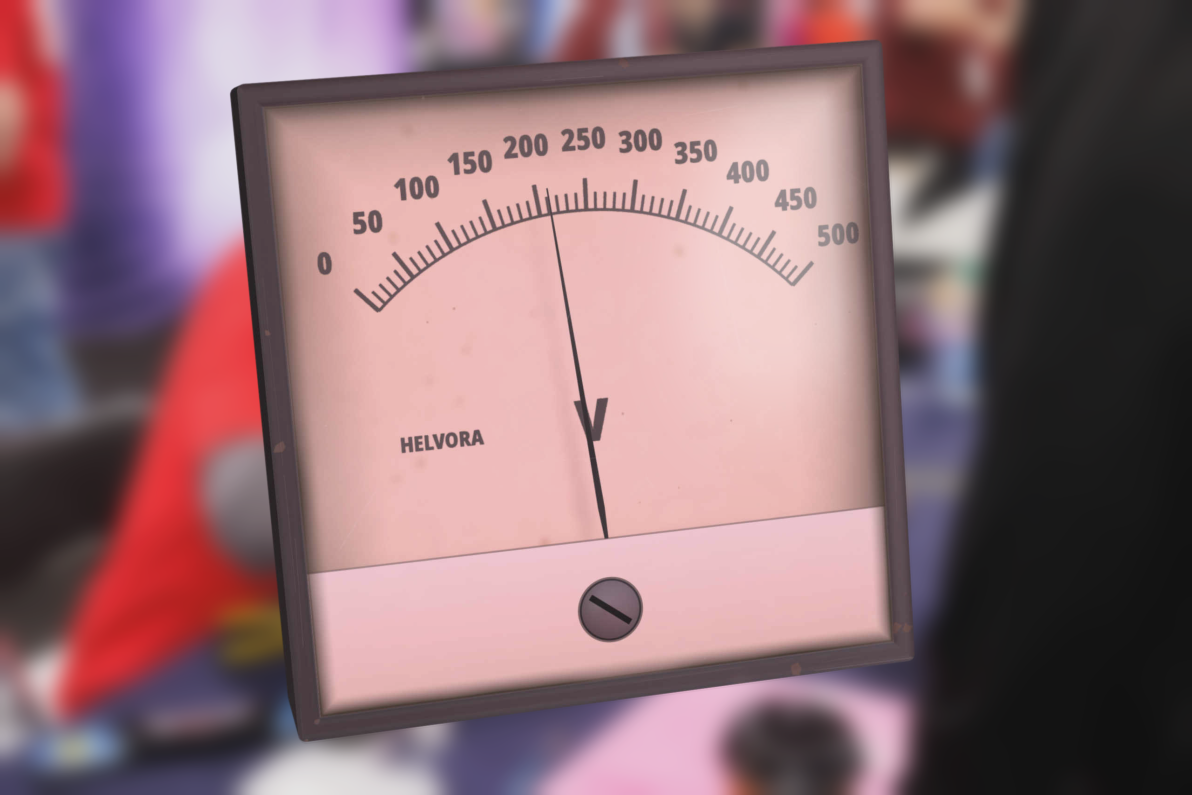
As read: **210** V
